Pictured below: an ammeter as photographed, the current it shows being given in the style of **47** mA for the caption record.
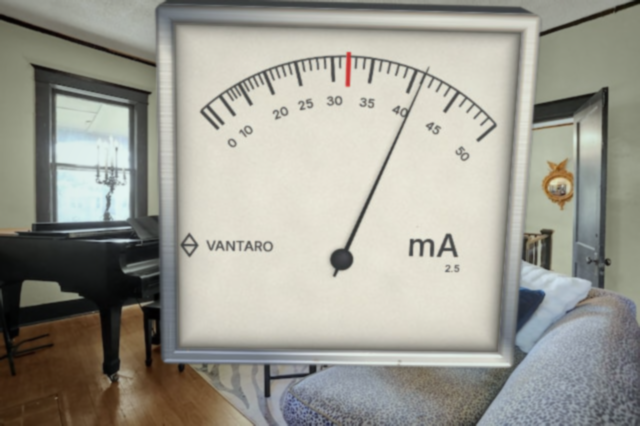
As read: **41** mA
